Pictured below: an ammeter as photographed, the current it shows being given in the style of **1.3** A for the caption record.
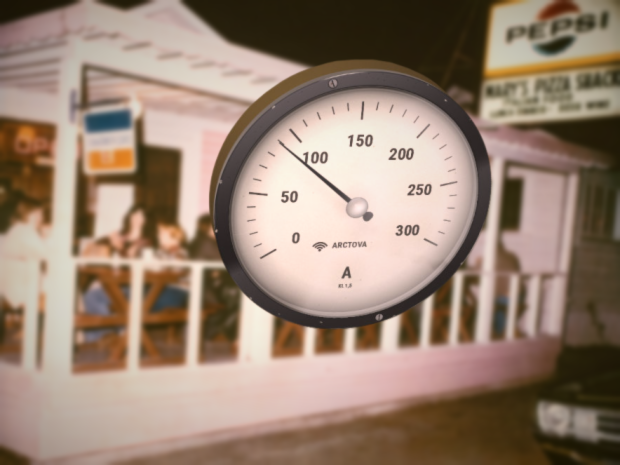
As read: **90** A
